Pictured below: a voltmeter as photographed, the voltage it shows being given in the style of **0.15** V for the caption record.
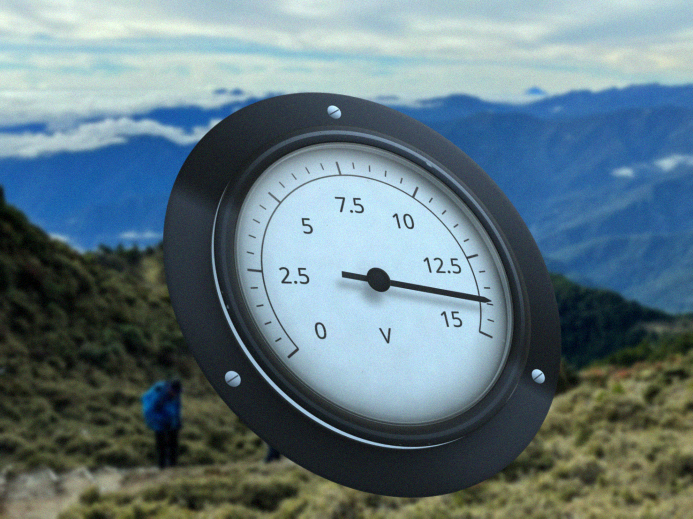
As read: **14** V
